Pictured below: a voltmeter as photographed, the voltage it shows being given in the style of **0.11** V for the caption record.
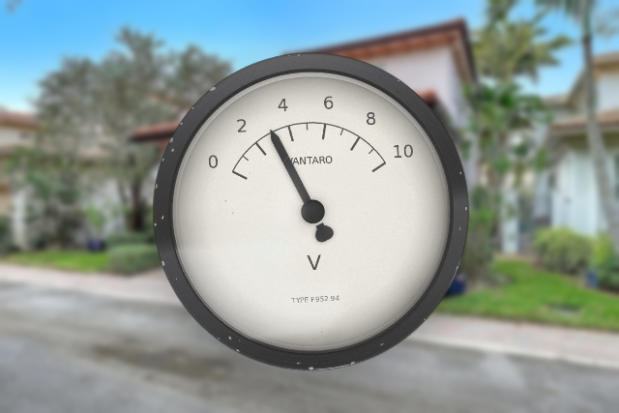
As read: **3** V
